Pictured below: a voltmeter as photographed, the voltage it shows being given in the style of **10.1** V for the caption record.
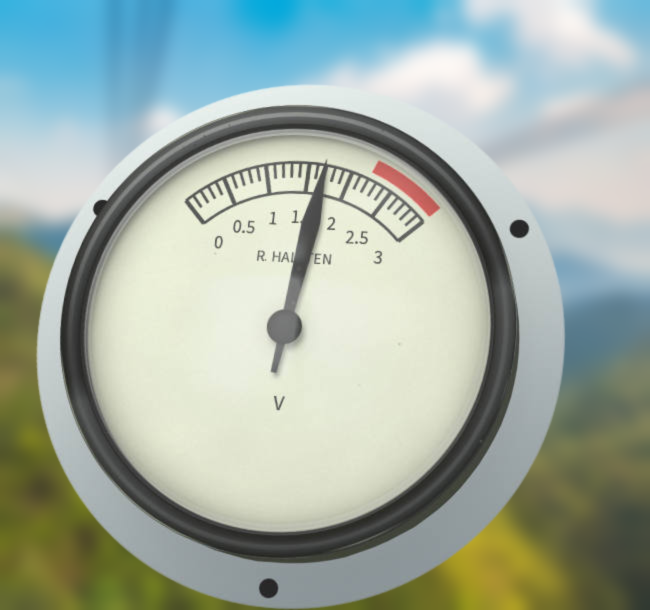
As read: **1.7** V
